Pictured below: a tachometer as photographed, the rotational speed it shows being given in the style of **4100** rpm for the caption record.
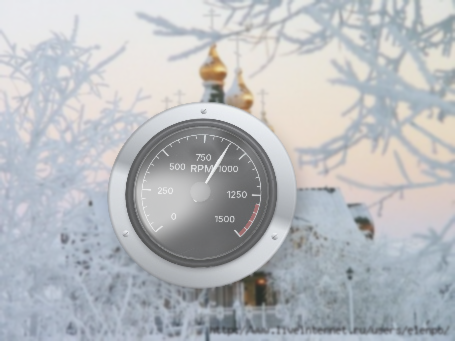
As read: **900** rpm
